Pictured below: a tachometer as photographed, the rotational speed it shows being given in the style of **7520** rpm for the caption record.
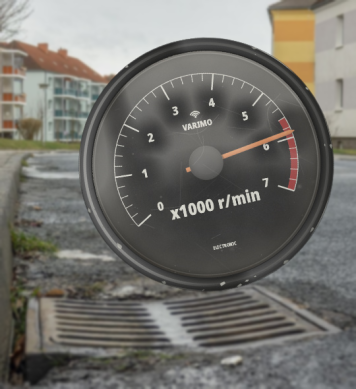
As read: **5900** rpm
